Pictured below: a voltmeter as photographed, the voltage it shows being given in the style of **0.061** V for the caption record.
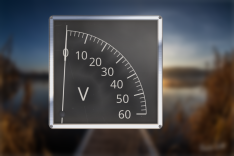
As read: **0** V
